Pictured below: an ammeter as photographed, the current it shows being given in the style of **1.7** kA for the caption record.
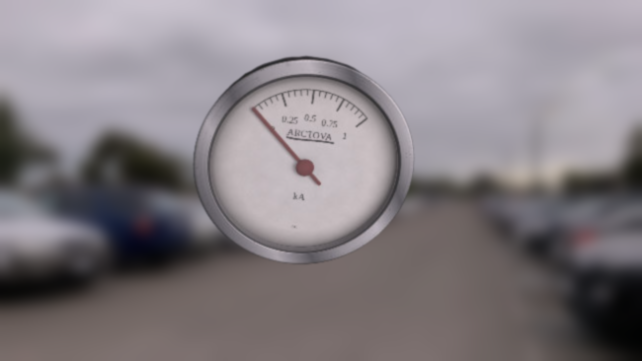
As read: **0** kA
